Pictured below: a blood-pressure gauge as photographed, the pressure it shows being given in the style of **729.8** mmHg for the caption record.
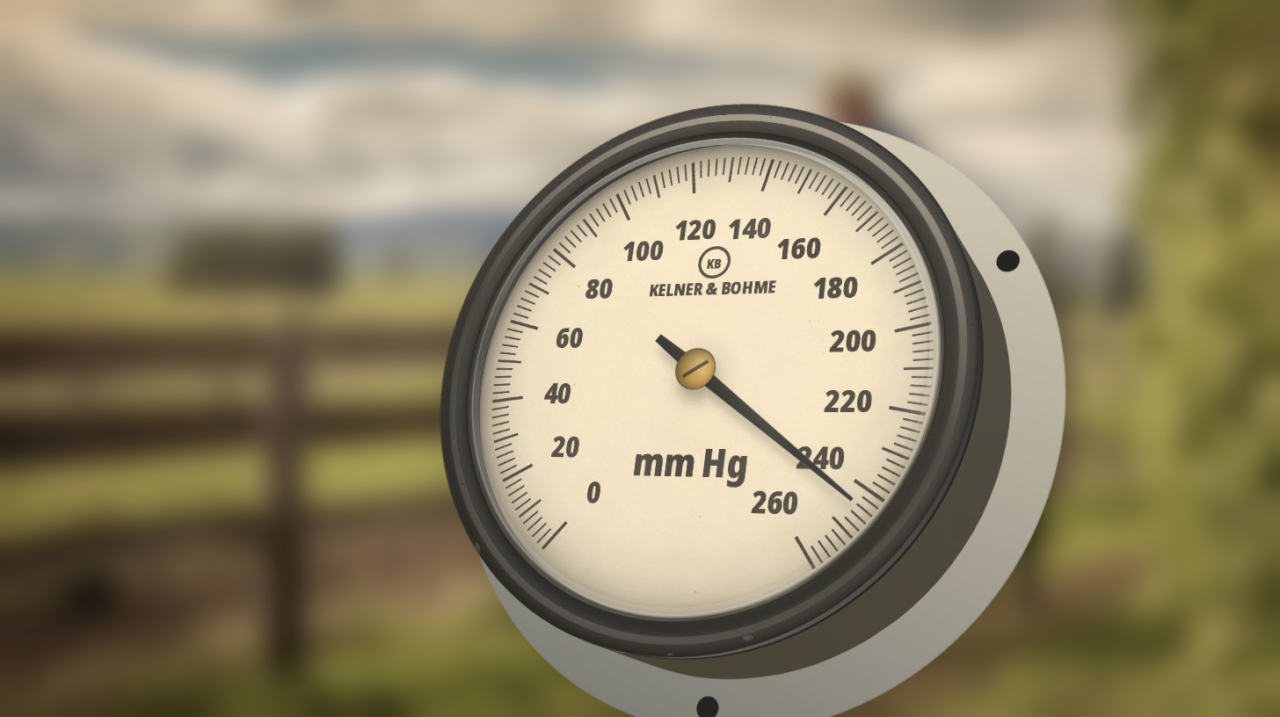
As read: **244** mmHg
